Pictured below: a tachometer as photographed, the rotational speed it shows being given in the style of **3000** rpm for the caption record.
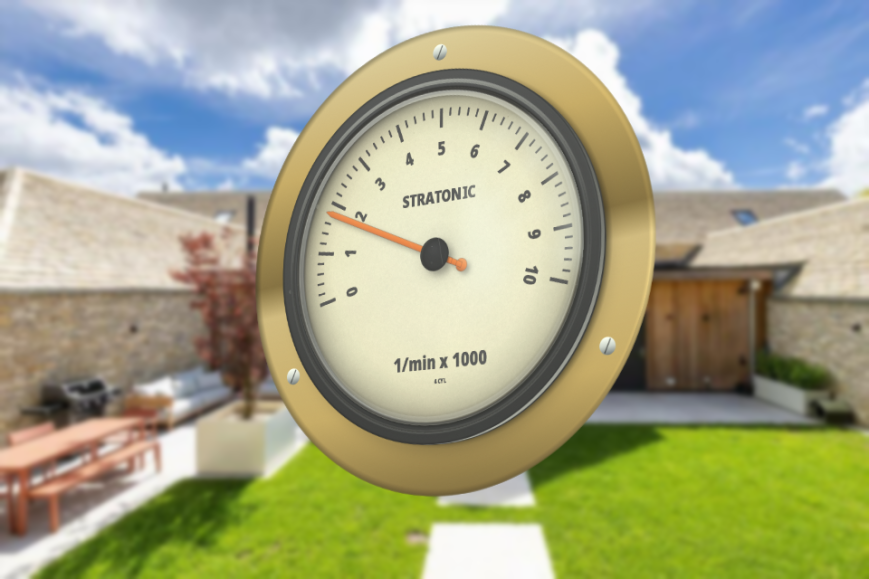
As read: **1800** rpm
